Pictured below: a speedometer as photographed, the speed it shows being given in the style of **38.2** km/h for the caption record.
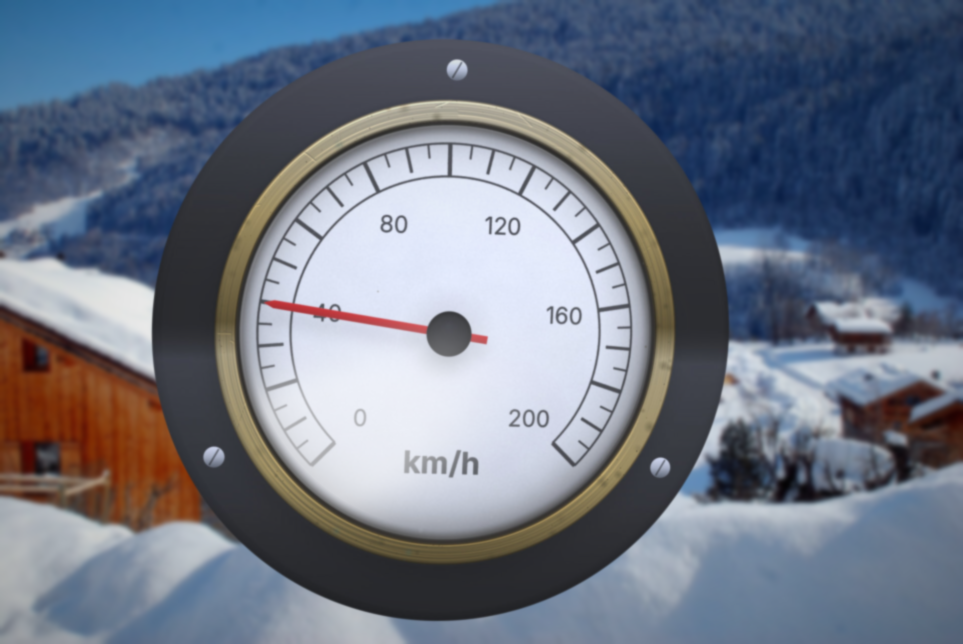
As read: **40** km/h
